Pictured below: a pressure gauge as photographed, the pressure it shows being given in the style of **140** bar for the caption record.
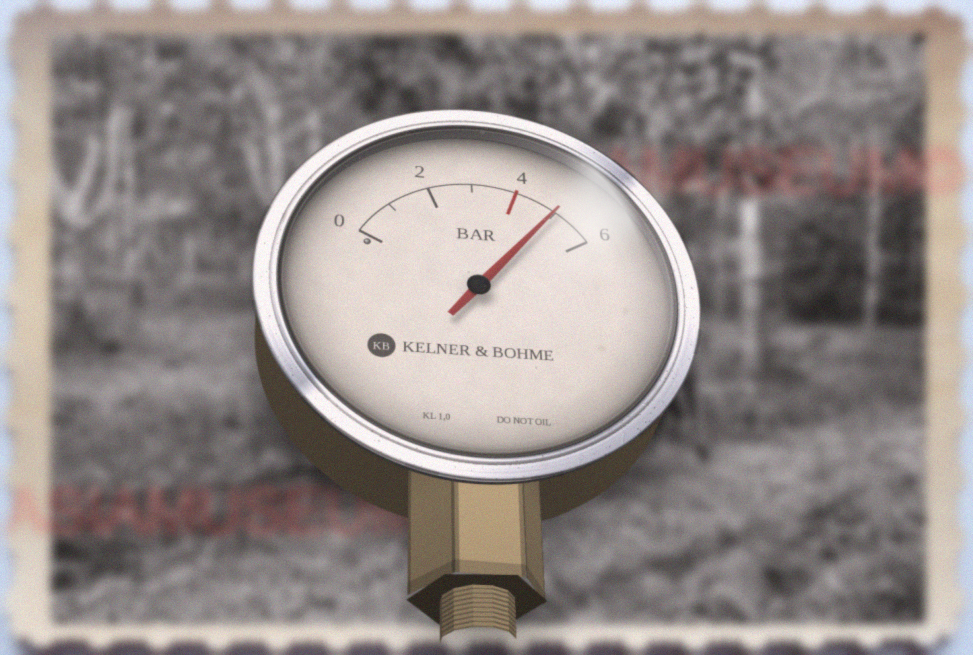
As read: **5** bar
